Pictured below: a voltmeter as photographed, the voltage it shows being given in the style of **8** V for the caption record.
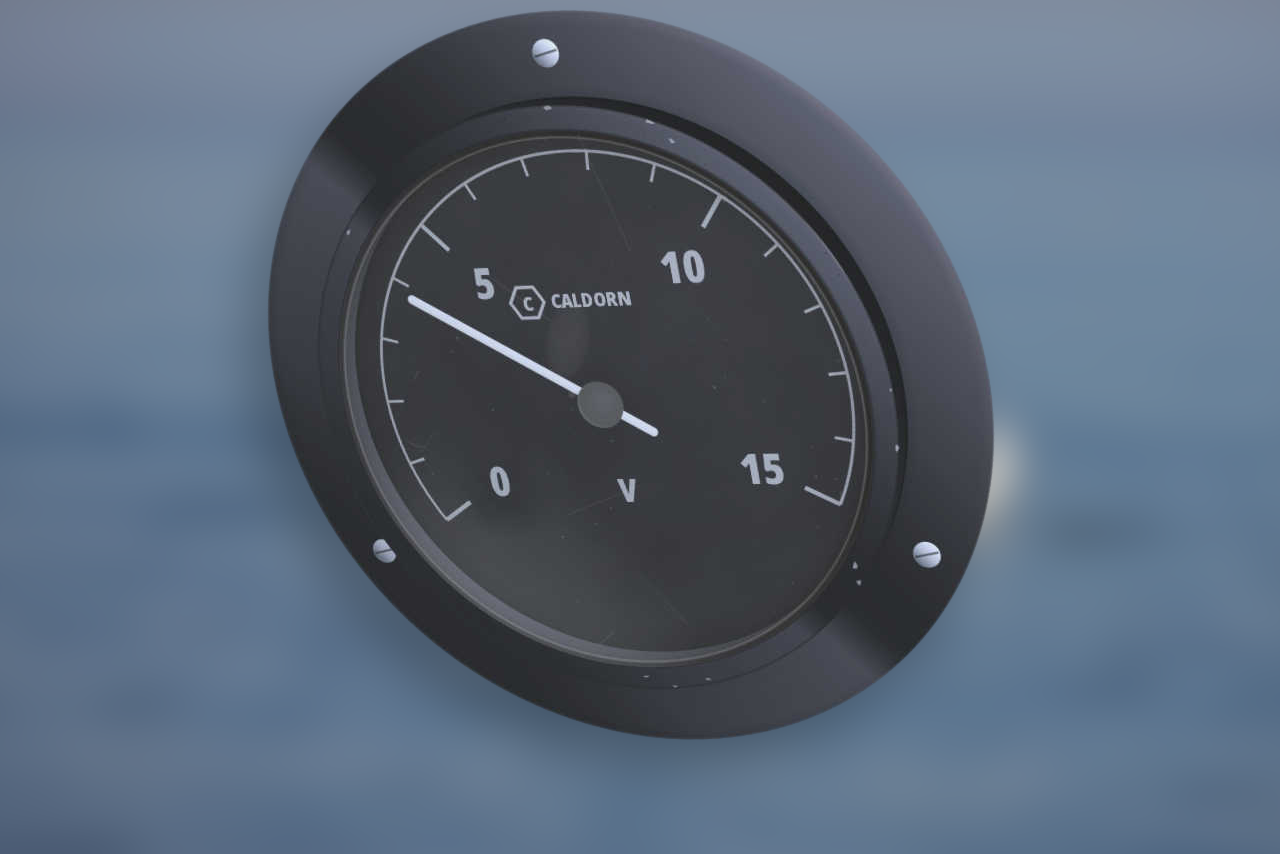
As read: **4** V
